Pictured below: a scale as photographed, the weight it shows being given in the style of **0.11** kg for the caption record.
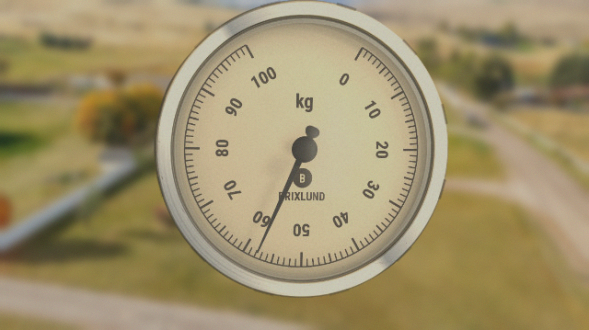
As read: **58** kg
